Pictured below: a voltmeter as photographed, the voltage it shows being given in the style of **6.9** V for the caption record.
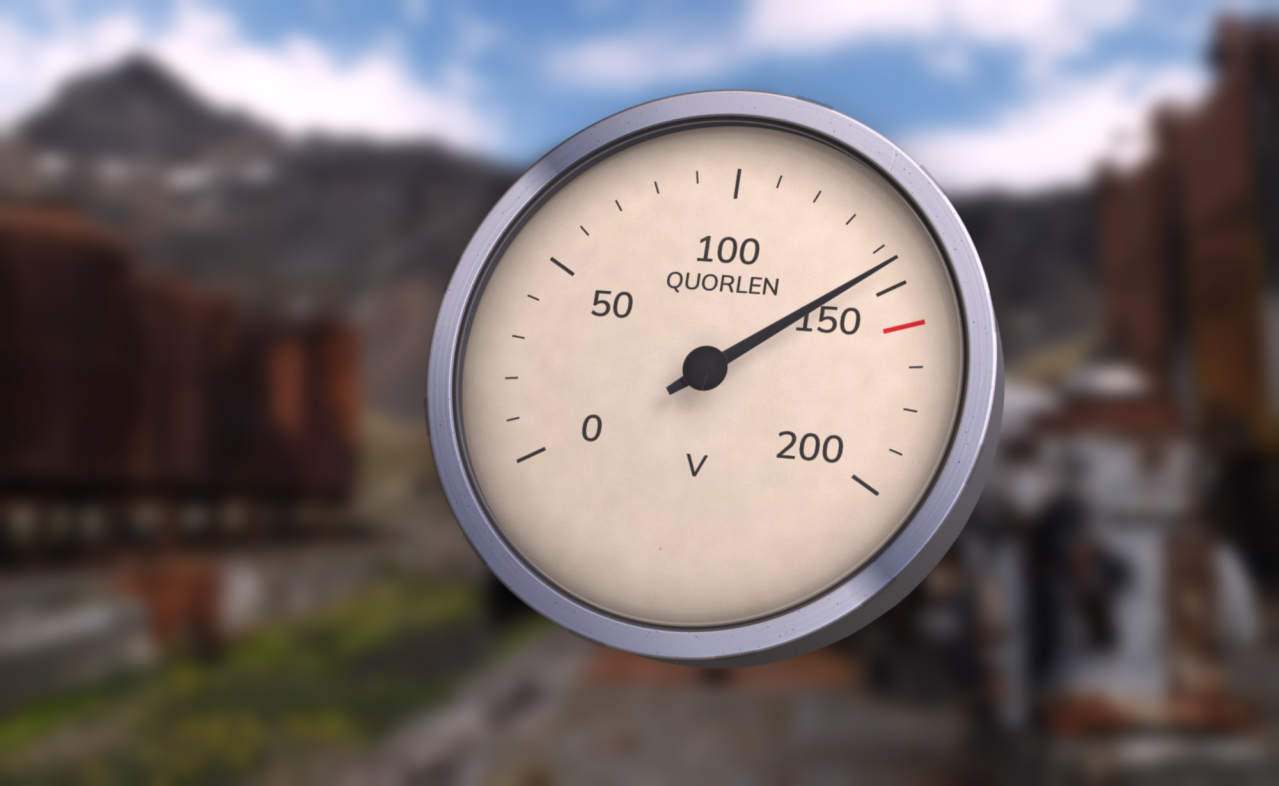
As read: **145** V
